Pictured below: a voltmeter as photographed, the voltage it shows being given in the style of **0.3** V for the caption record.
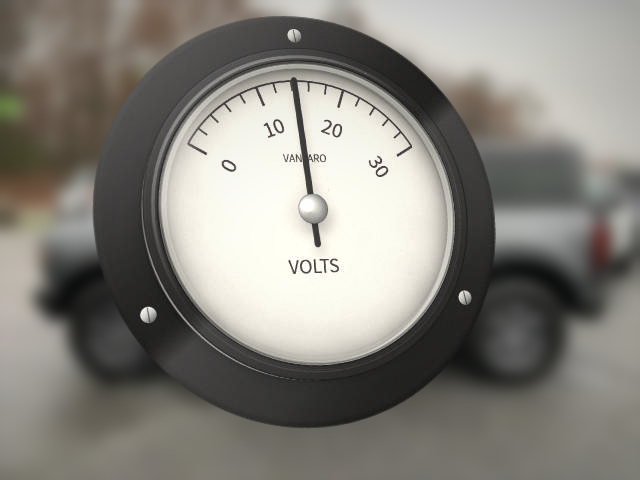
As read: **14** V
